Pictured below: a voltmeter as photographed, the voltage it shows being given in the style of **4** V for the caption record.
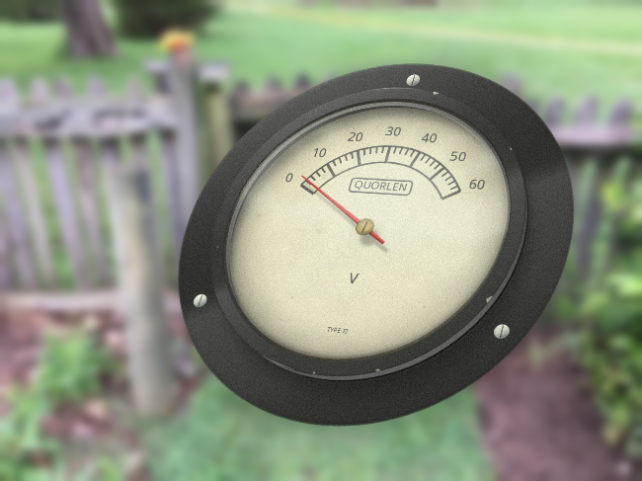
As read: **2** V
